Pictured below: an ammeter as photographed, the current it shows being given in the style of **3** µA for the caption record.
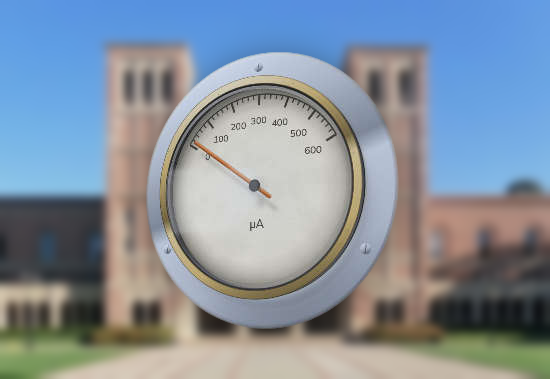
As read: **20** µA
